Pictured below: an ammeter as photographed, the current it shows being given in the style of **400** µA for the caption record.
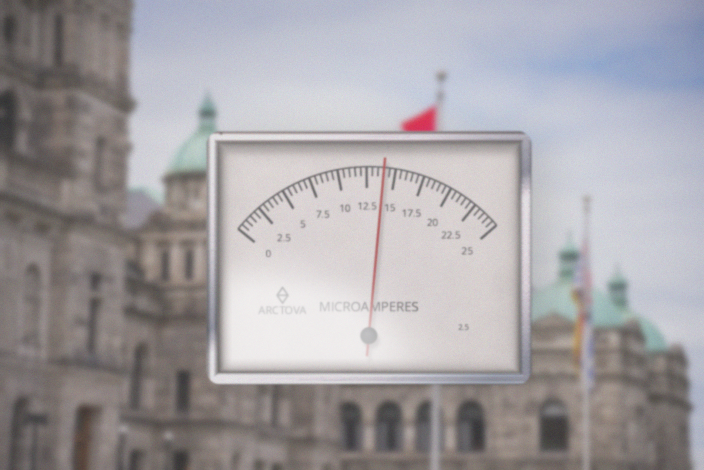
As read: **14** µA
